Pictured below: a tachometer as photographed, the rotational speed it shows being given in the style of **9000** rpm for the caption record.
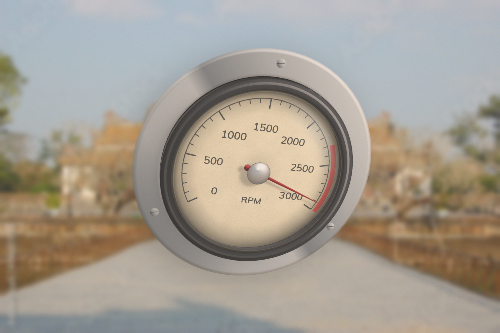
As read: **2900** rpm
